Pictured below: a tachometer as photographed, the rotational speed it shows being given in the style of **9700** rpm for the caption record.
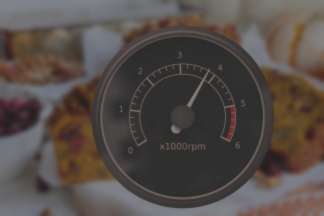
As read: **3800** rpm
